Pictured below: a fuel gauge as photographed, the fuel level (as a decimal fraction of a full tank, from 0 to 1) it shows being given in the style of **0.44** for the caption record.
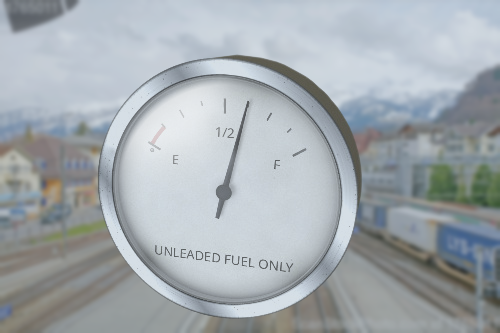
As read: **0.625**
